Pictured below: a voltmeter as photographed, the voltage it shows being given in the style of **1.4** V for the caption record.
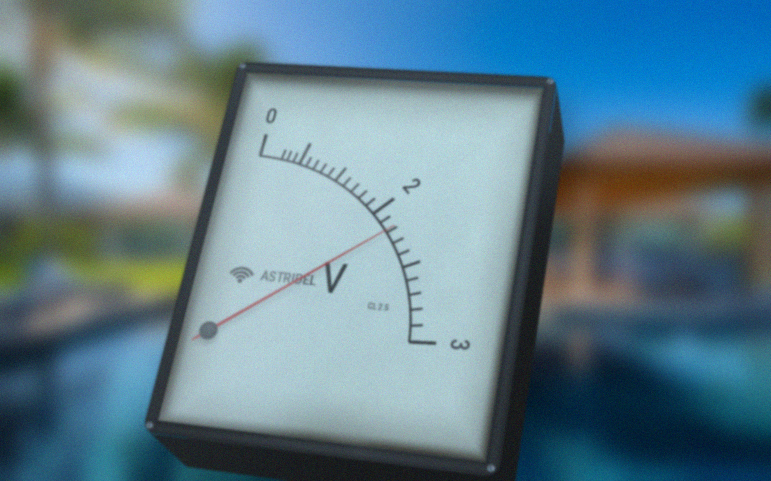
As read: **2.2** V
